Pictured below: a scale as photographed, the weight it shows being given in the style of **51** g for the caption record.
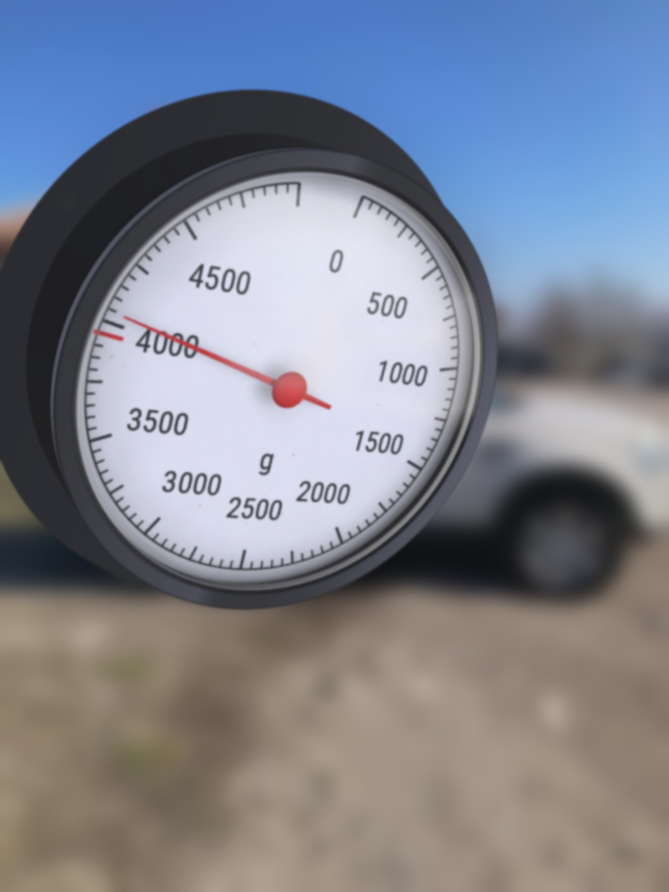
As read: **4050** g
